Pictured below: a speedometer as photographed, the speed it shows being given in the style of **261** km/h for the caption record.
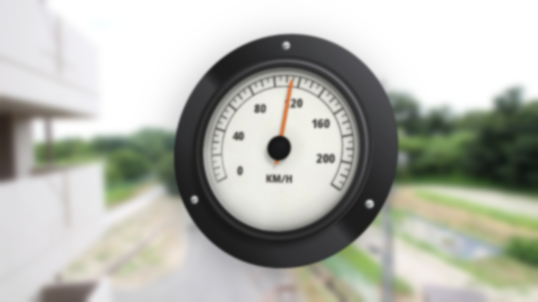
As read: **115** km/h
